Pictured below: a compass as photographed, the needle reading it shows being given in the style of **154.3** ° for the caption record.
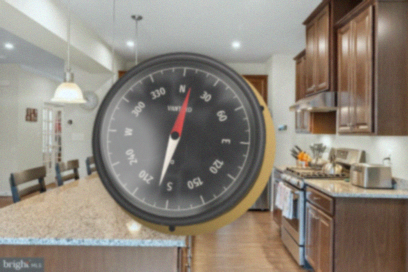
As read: **10** °
